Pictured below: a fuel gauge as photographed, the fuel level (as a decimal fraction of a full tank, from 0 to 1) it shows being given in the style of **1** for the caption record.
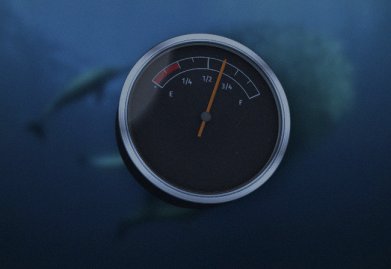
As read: **0.625**
